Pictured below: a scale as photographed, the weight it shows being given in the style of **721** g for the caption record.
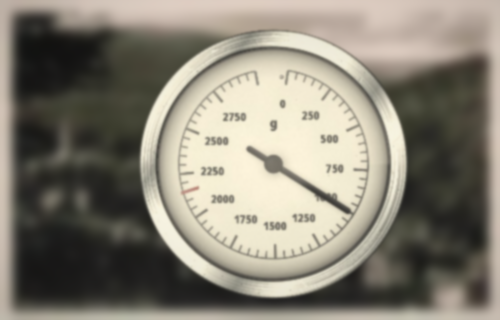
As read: **1000** g
